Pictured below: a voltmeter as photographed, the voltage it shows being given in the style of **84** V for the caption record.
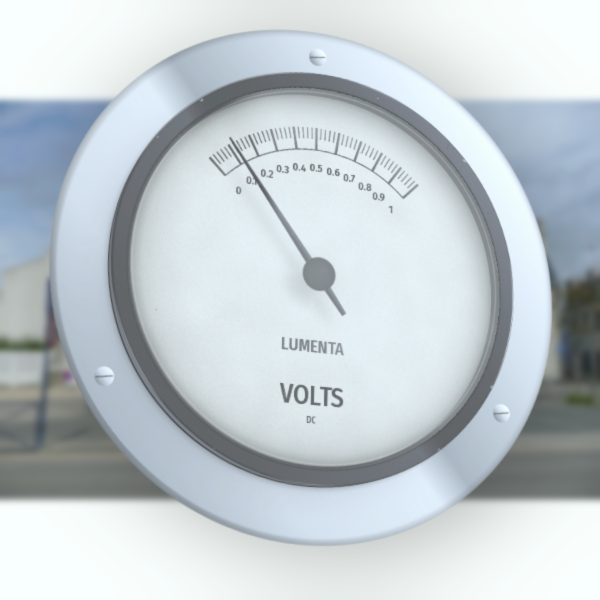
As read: **0.1** V
